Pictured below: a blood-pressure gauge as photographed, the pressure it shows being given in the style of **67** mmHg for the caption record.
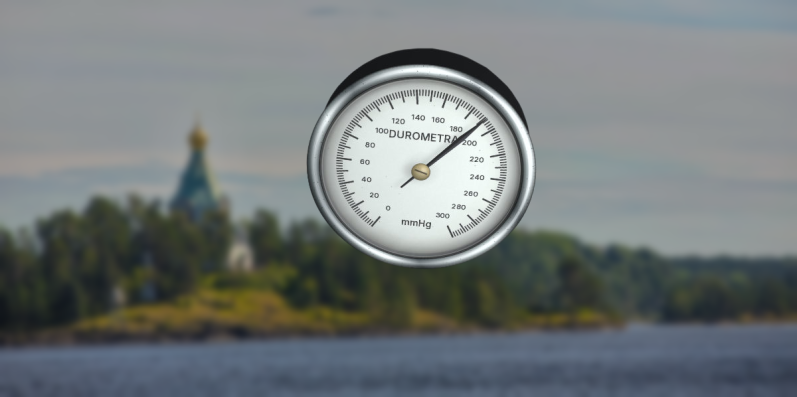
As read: **190** mmHg
